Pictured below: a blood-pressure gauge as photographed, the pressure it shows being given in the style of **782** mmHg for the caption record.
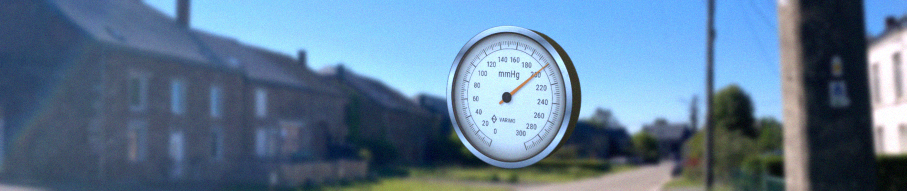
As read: **200** mmHg
